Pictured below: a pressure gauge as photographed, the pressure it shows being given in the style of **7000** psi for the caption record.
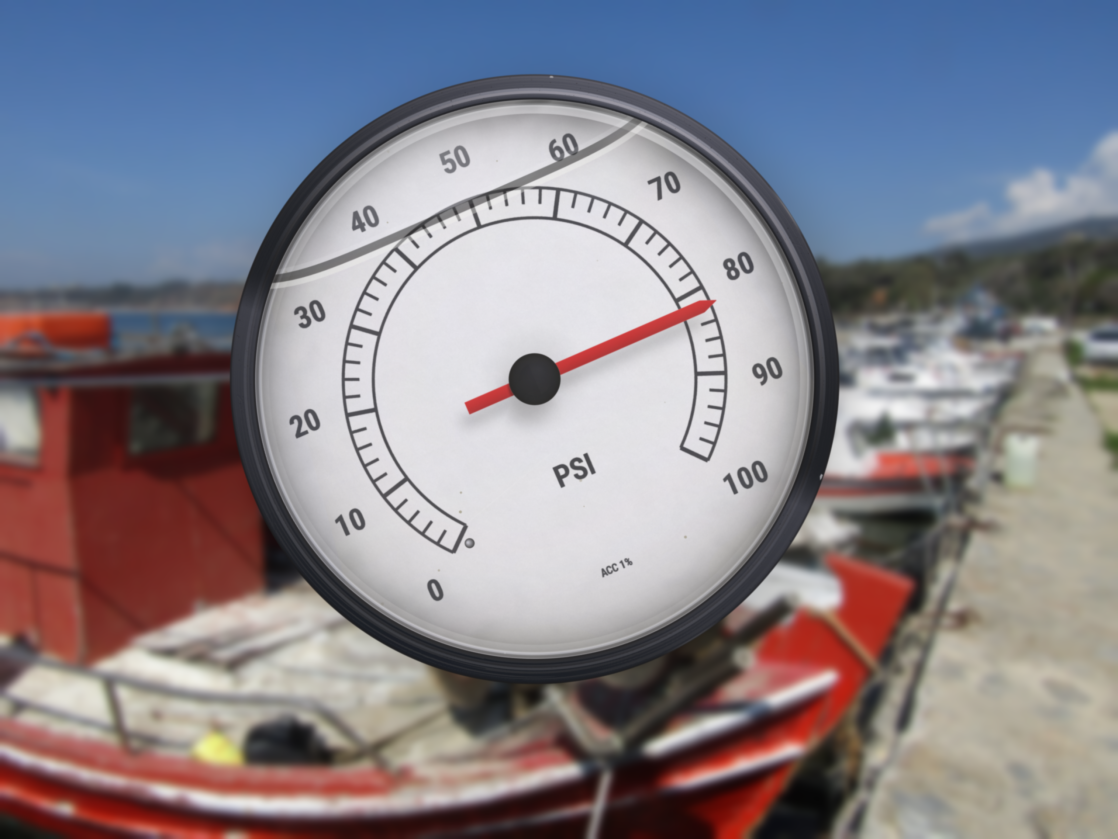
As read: **82** psi
